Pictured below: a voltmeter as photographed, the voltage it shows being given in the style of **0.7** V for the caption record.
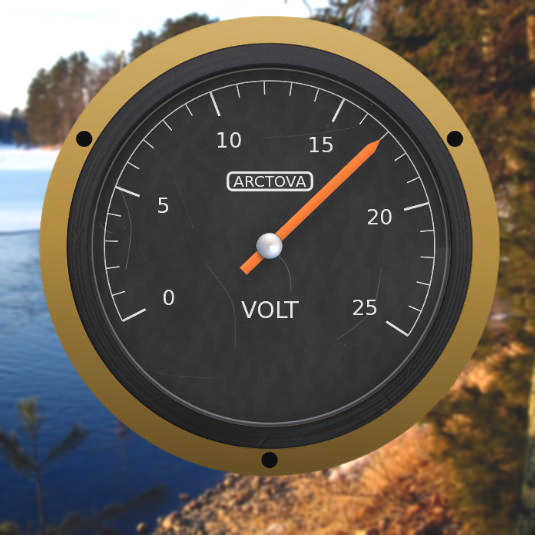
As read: **17** V
